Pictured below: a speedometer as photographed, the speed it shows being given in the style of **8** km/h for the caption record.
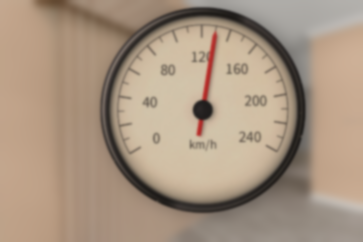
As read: **130** km/h
